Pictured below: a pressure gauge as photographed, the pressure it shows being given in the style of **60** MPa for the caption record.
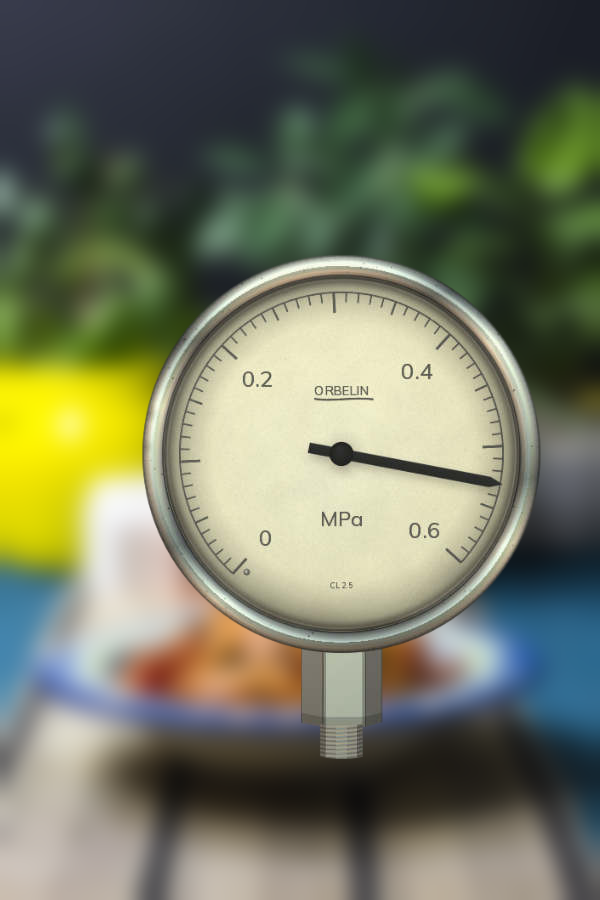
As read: **0.53** MPa
